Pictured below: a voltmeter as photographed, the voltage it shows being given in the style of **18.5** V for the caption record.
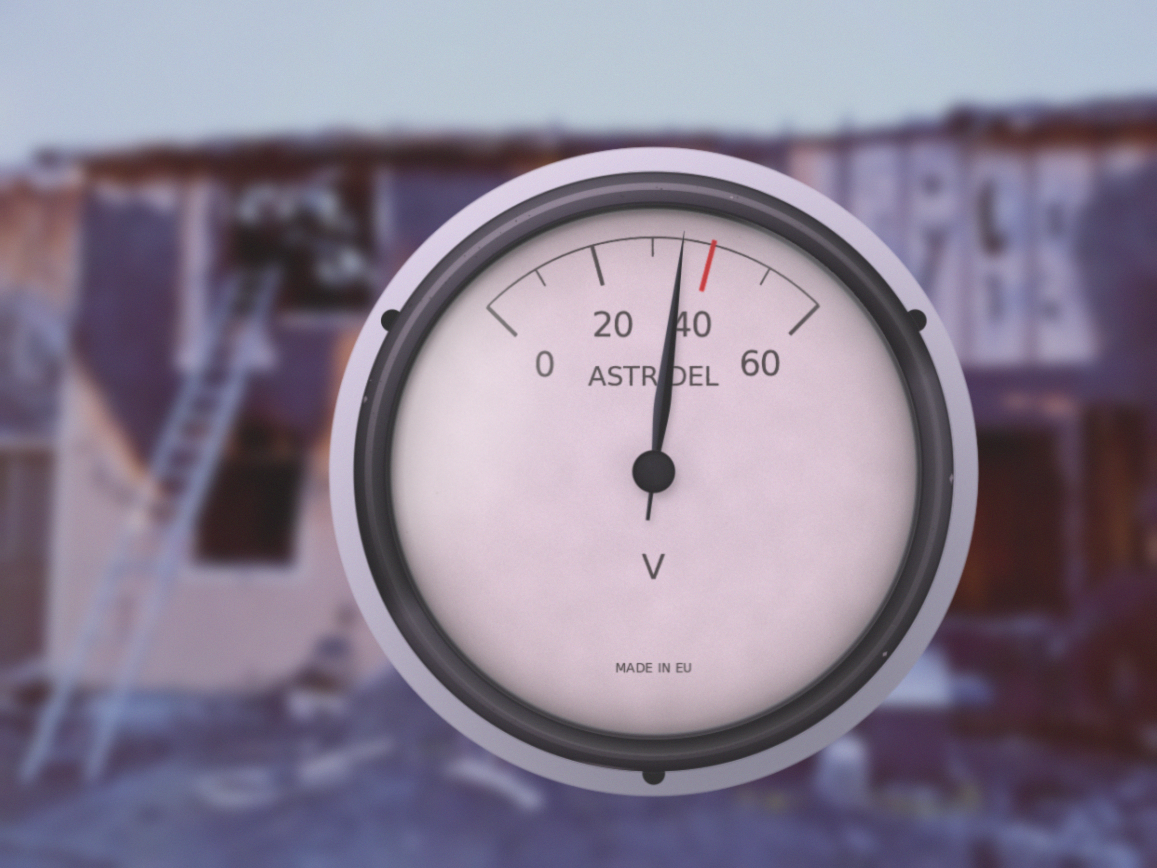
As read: **35** V
